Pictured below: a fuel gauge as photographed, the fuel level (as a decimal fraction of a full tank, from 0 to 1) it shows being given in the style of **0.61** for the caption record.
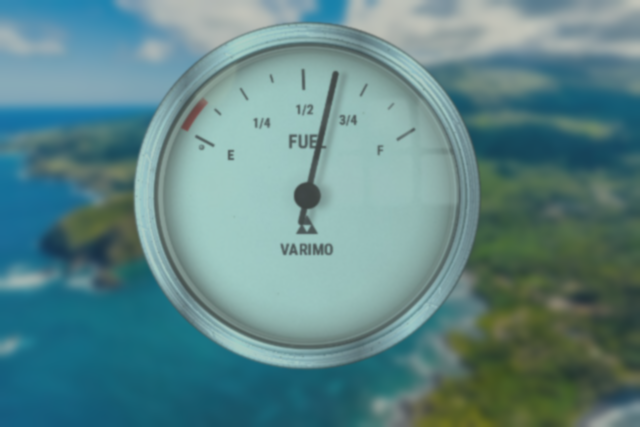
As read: **0.625**
